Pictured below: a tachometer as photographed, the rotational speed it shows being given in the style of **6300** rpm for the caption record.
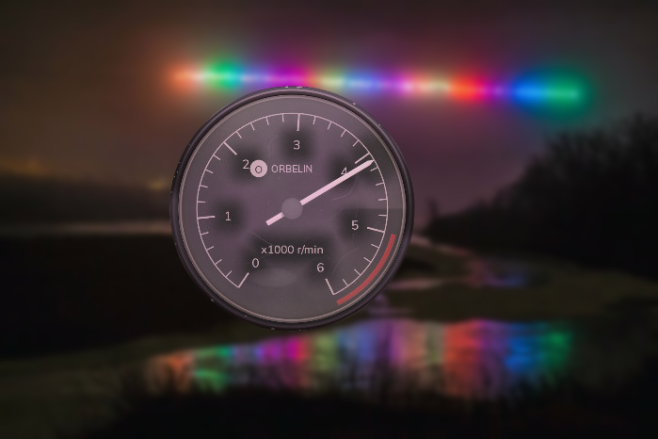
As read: **4100** rpm
